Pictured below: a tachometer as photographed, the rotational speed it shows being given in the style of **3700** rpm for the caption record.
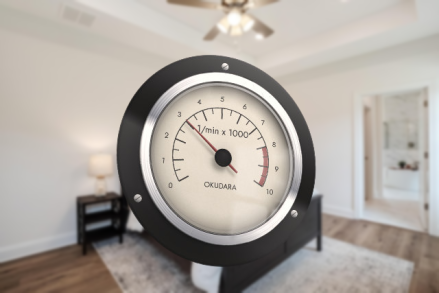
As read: **3000** rpm
